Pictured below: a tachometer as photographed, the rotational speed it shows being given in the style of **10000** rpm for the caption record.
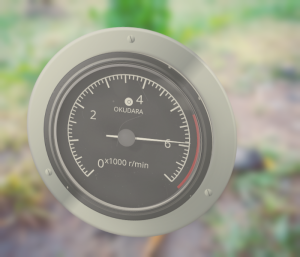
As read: **5900** rpm
